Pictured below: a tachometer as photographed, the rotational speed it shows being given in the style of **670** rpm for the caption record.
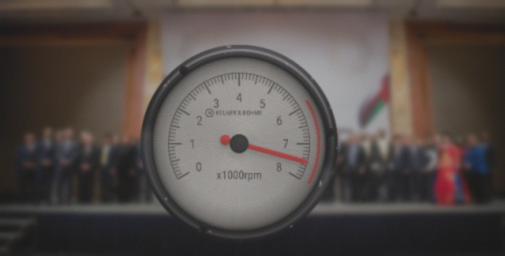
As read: **7500** rpm
